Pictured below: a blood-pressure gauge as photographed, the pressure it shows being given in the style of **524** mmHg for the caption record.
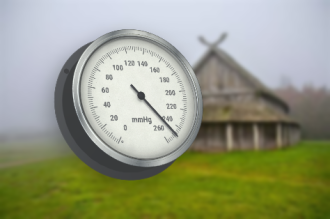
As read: **250** mmHg
